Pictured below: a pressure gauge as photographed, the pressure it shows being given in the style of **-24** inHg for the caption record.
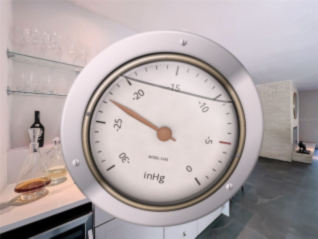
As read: **-22.5** inHg
